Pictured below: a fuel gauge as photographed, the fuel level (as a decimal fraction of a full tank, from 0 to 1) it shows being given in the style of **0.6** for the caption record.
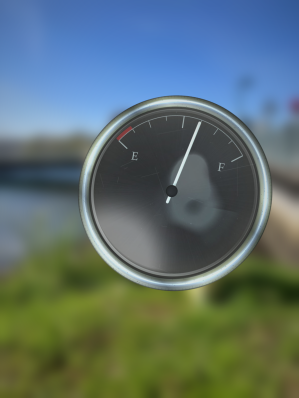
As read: **0.625**
